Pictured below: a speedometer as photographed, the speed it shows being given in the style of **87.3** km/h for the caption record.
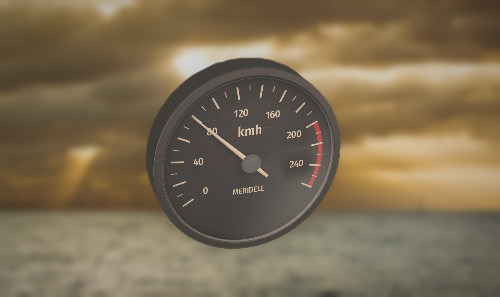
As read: **80** km/h
